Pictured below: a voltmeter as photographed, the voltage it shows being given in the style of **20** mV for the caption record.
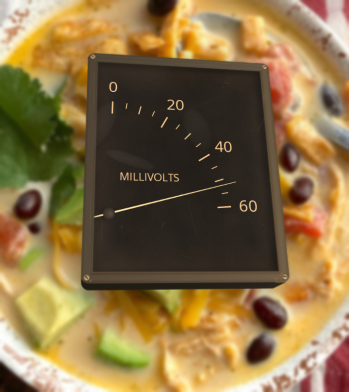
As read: **52.5** mV
